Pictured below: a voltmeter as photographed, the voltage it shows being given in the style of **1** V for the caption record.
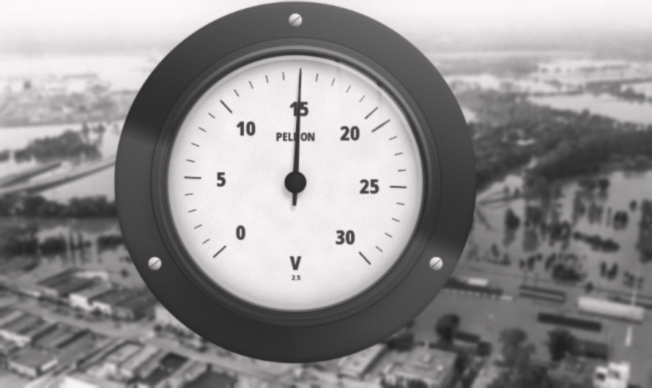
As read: **15** V
